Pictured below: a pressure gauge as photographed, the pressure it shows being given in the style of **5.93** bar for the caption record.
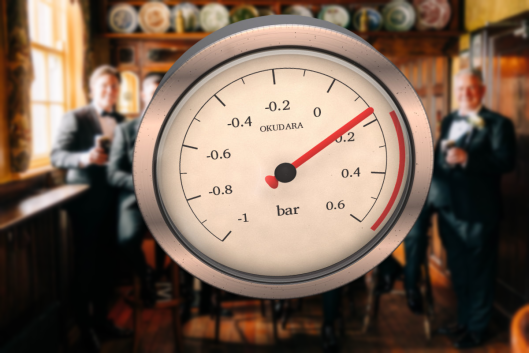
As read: **0.15** bar
